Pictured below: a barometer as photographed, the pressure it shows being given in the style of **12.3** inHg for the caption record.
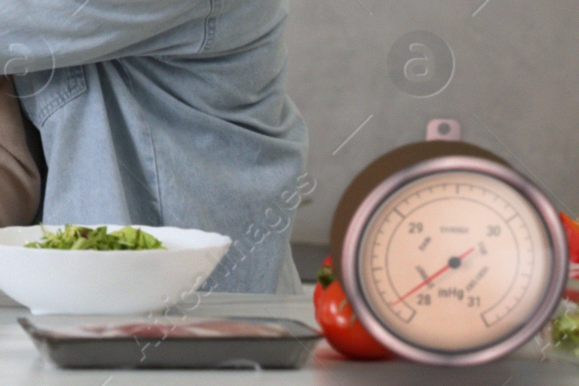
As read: **28.2** inHg
